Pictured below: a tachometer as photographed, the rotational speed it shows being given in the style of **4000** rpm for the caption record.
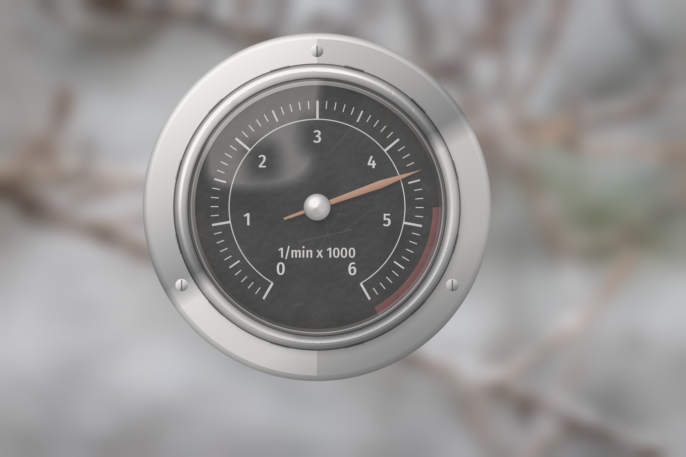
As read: **4400** rpm
